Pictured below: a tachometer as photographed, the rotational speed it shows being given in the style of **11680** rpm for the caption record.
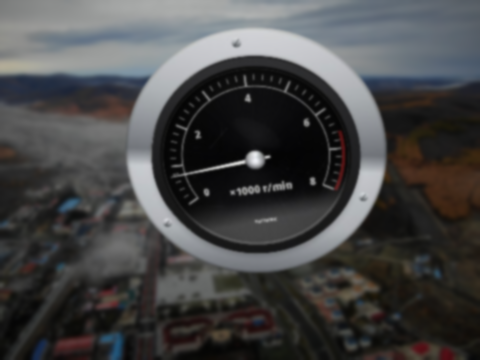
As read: **800** rpm
